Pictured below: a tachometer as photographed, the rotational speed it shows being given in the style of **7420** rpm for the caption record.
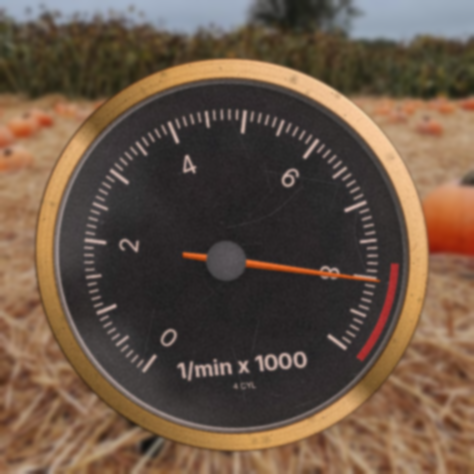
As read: **8000** rpm
